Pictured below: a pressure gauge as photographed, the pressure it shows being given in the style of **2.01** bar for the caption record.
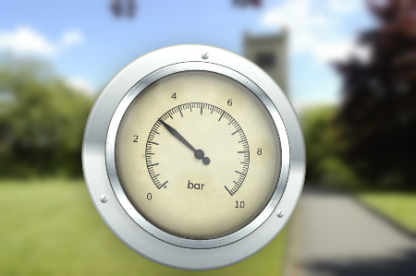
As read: **3** bar
